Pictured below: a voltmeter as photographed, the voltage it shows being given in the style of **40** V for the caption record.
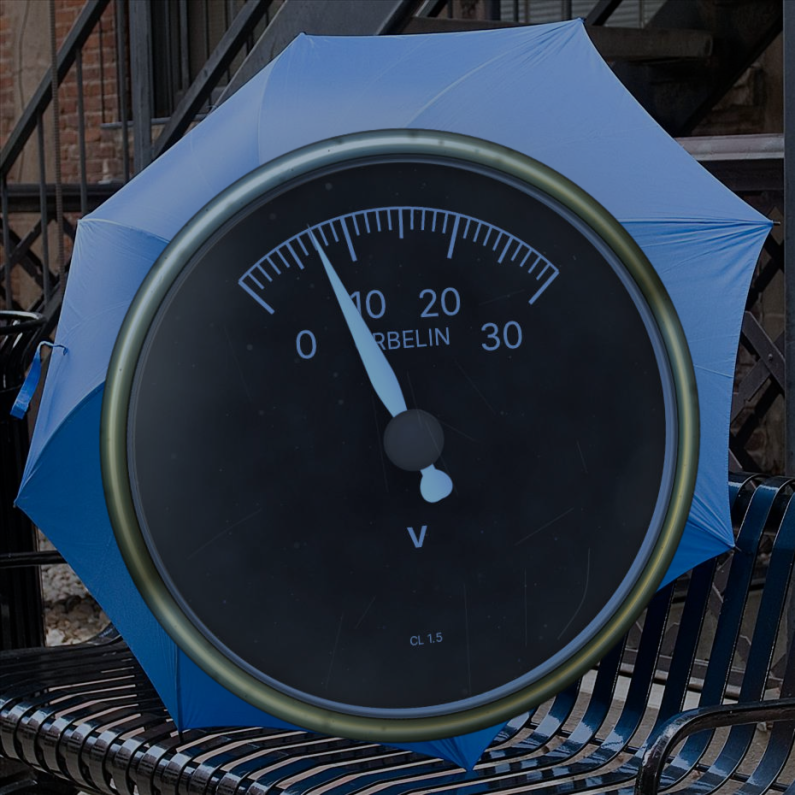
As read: **7** V
